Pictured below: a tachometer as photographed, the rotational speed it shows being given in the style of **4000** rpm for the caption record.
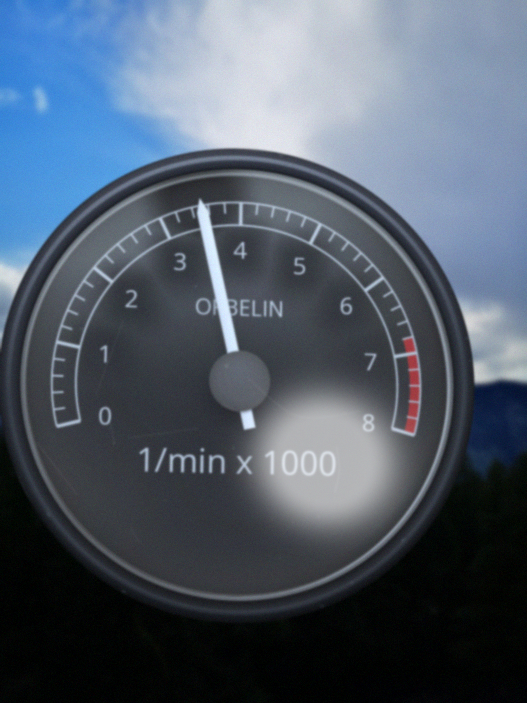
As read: **3500** rpm
